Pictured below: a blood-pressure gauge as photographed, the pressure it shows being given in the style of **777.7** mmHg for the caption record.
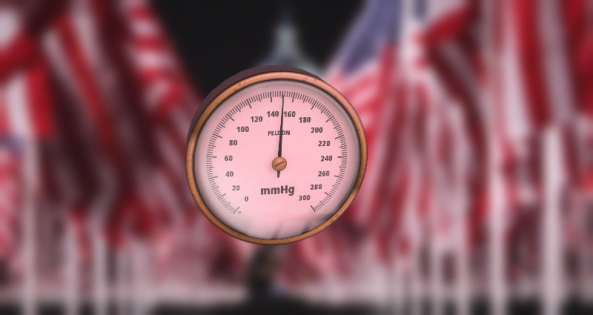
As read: **150** mmHg
